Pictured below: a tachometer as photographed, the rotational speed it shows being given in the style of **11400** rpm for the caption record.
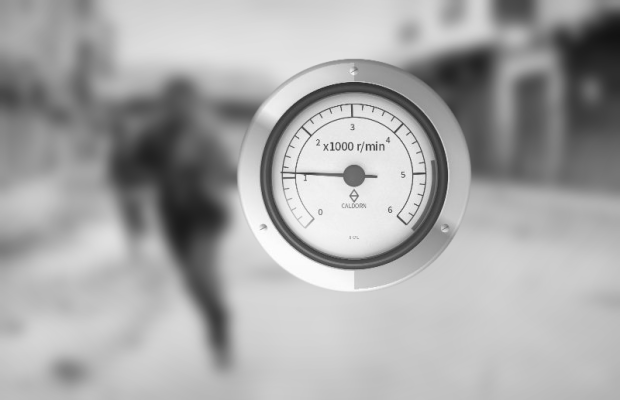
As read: **1100** rpm
